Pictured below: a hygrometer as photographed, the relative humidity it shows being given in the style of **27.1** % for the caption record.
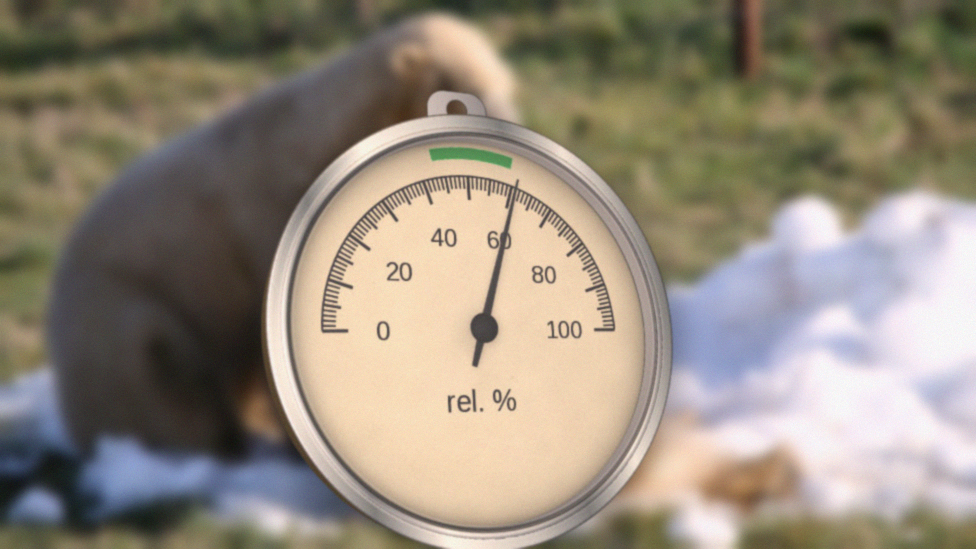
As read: **60** %
